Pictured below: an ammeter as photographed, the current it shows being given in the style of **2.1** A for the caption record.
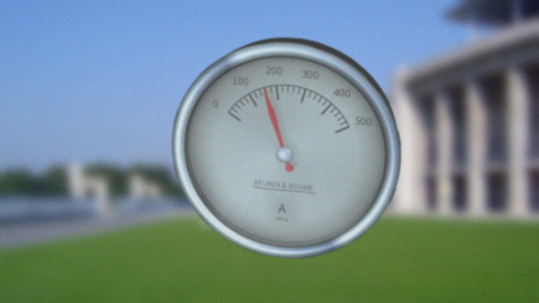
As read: **160** A
